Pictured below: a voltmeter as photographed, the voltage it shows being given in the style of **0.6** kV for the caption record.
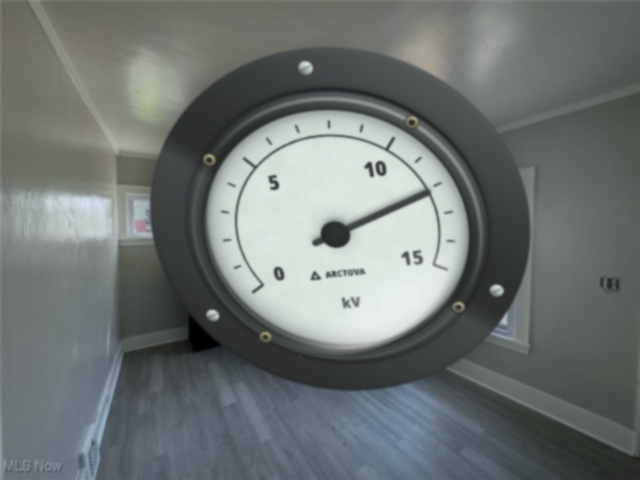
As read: **12** kV
